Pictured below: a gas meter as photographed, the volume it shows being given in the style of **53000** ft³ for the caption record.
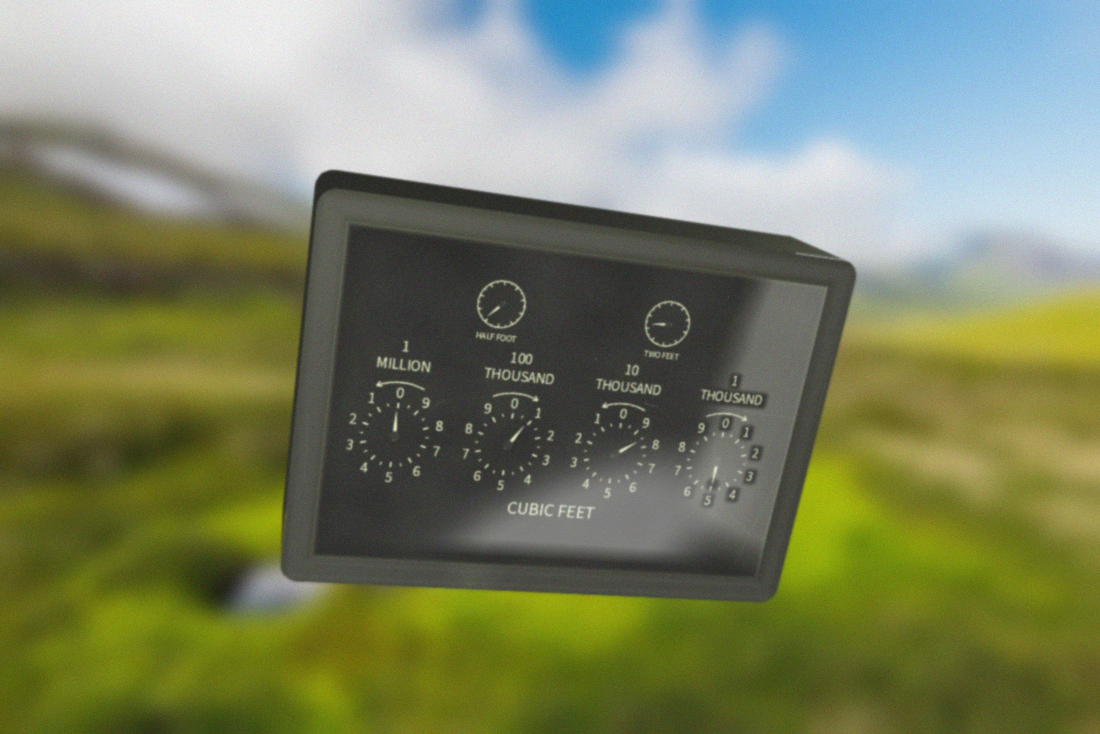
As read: **8500** ft³
